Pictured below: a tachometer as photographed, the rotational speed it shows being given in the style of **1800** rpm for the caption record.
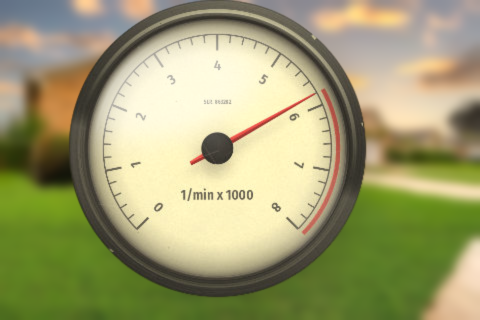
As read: **5800** rpm
